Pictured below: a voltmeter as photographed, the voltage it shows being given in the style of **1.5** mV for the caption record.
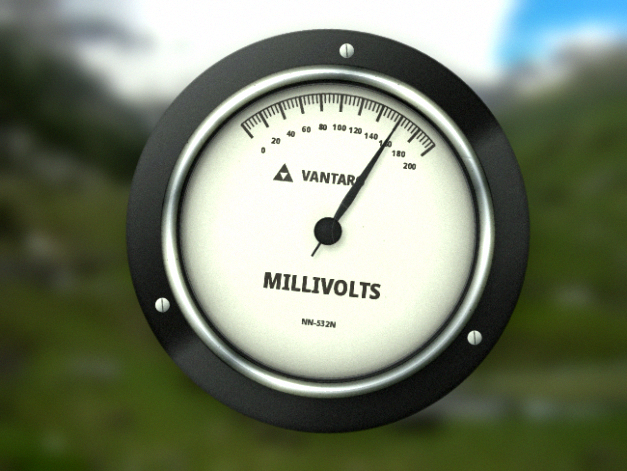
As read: **160** mV
